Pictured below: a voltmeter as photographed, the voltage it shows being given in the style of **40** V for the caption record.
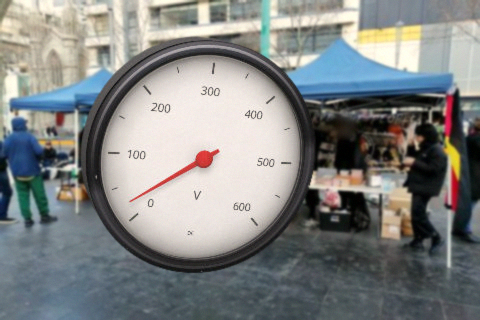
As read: **25** V
